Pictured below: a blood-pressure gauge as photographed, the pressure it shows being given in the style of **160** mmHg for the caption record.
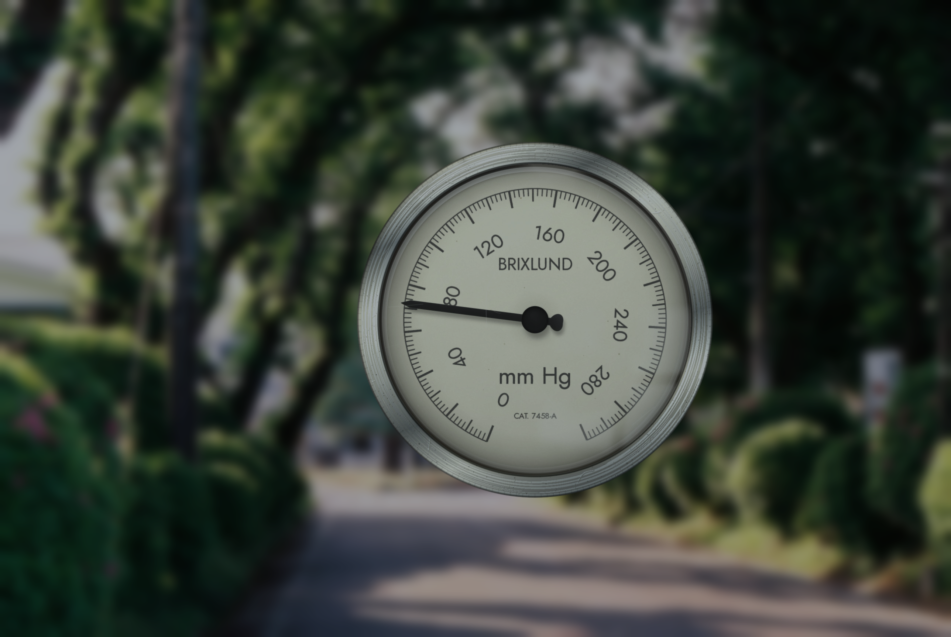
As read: **72** mmHg
